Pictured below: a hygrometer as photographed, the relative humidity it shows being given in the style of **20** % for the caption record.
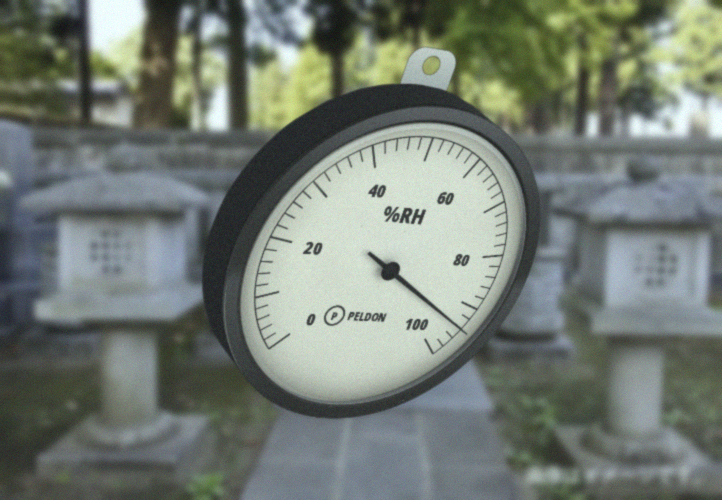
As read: **94** %
